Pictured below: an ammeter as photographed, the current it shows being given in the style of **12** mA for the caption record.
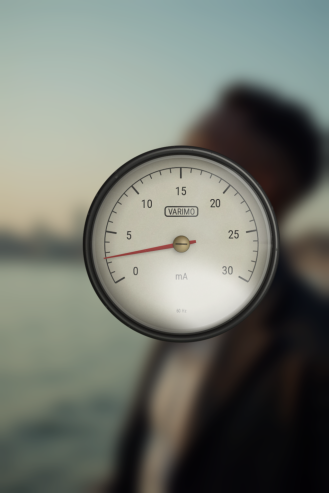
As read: **2.5** mA
